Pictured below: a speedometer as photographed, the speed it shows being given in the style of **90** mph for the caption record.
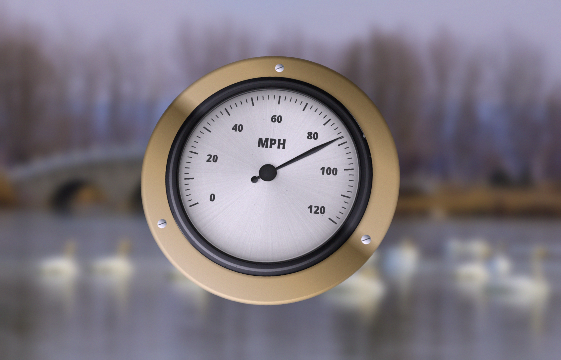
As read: **88** mph
